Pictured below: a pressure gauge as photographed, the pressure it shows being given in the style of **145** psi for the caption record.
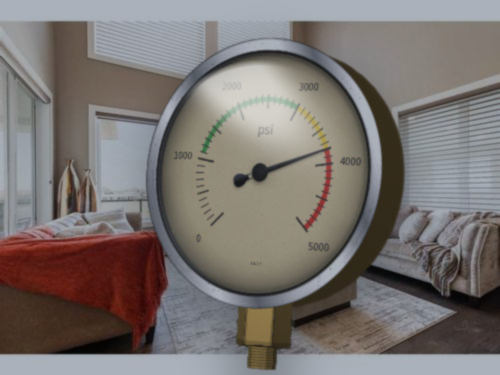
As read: **3800** psi
